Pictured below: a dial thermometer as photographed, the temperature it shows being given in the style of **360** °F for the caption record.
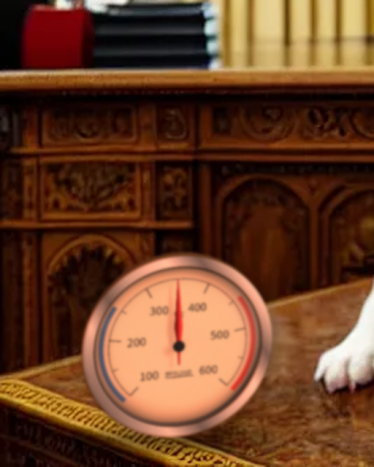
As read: **350** °F
